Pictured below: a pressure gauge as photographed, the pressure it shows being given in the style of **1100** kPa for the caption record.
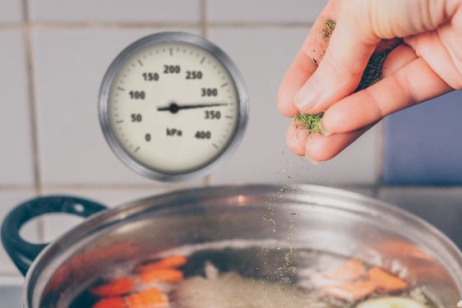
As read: **330** kPa
